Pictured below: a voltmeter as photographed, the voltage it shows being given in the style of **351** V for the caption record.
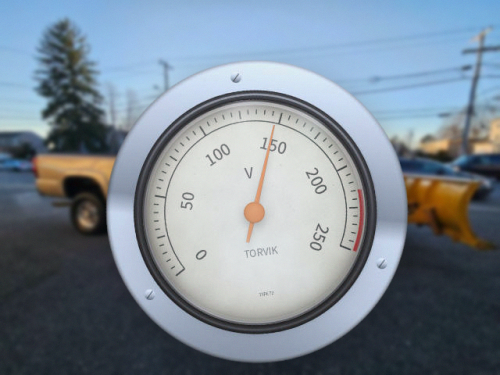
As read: **147.5** V
